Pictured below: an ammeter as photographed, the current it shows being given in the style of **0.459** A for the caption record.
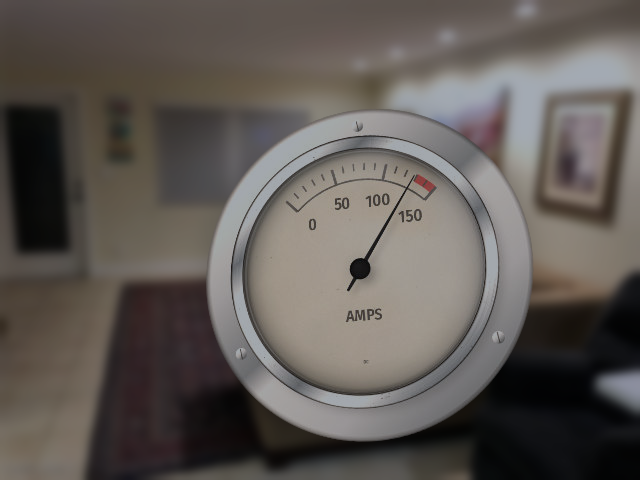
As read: **130** A
